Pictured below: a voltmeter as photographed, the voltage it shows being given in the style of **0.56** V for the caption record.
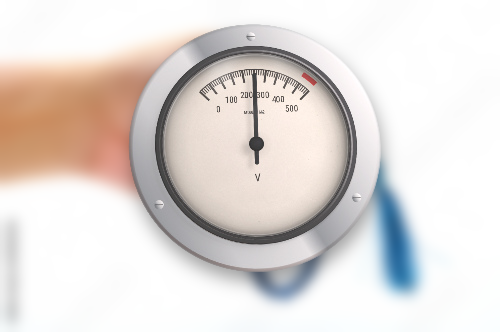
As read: **250** V
